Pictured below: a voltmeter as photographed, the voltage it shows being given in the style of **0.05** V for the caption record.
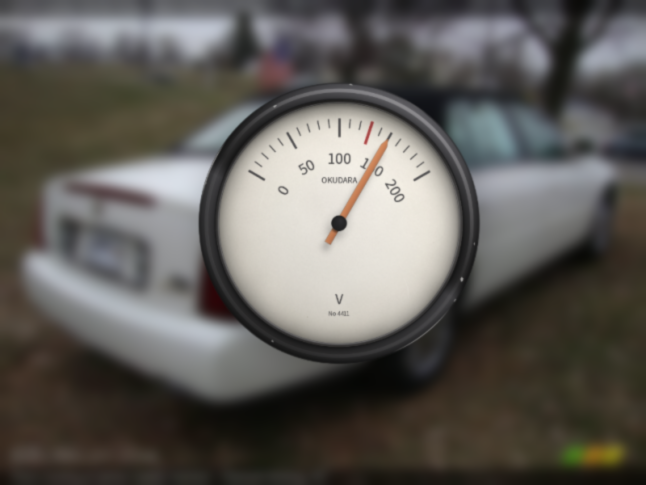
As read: **150** V
